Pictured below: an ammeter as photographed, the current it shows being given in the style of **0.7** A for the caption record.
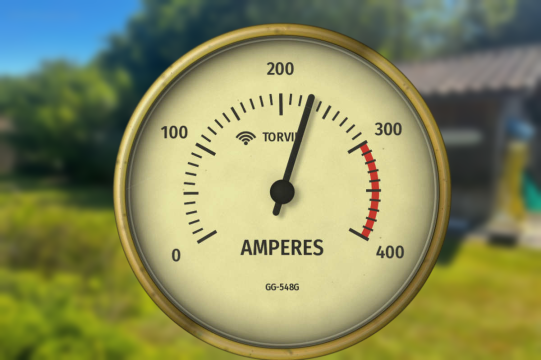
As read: **230** A
